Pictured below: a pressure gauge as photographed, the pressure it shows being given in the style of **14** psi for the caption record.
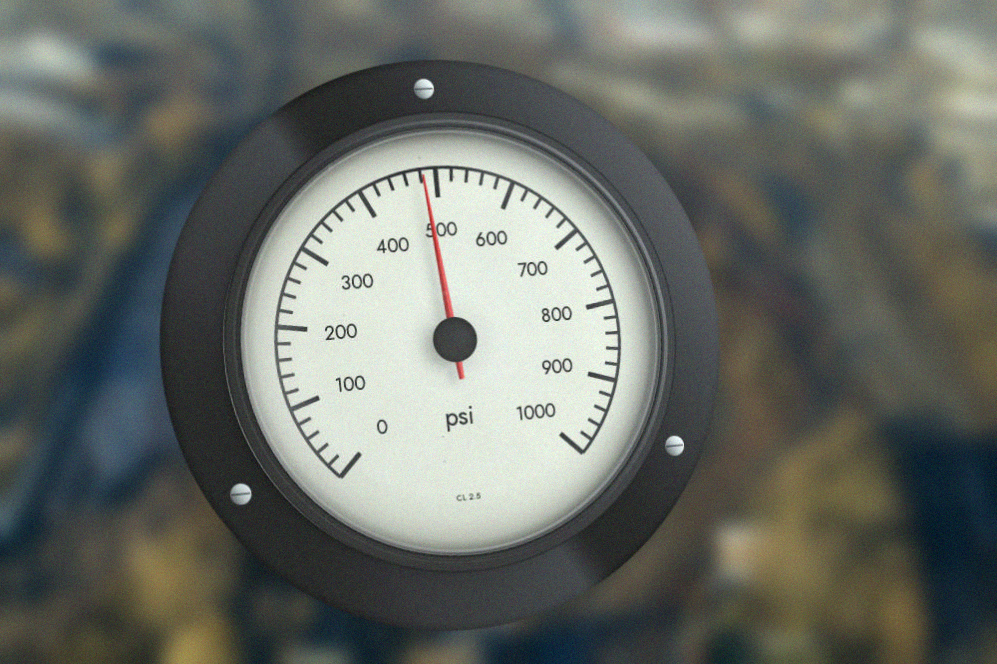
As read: **480** psi
